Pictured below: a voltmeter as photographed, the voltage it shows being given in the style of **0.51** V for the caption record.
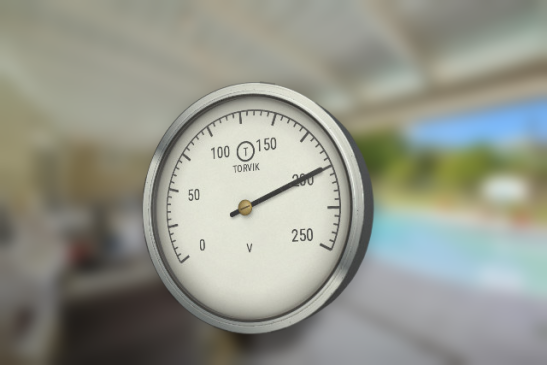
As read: **200** V
